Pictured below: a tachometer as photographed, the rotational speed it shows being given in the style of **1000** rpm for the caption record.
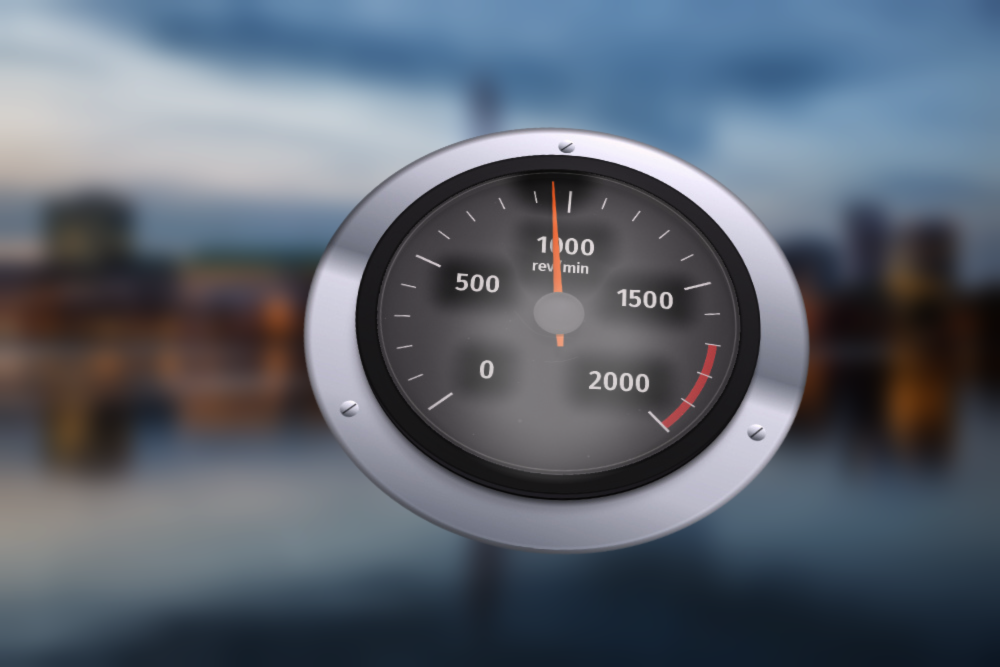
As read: **950** rpm
